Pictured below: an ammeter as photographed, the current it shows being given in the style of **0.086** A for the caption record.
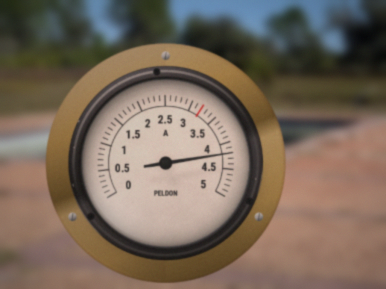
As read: **4.2** A
